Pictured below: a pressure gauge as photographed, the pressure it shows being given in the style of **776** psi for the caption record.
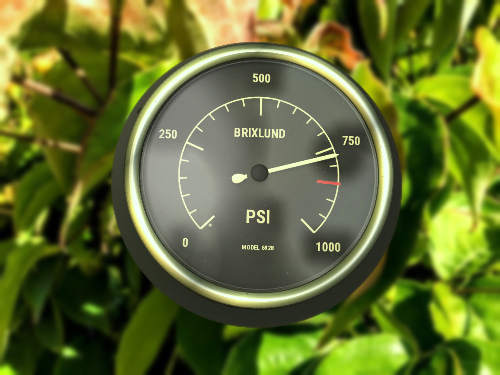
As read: **775** psi
